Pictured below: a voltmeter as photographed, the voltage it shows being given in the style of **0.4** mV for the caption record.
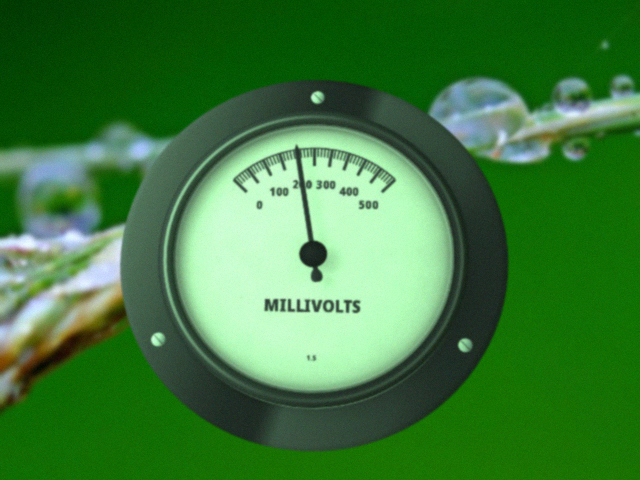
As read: **200** mV
